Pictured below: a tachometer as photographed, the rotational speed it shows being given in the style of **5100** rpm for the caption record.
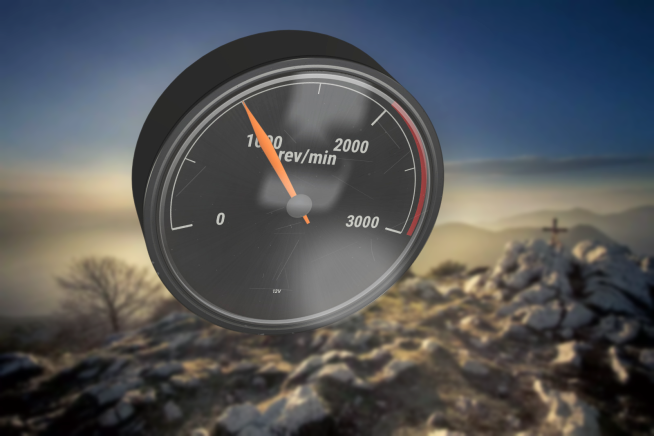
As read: **1000** rpm
